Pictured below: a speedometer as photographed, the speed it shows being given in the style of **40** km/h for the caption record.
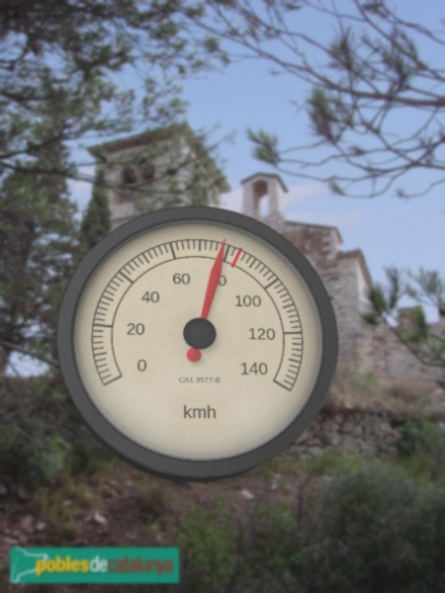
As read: **78** km/h
